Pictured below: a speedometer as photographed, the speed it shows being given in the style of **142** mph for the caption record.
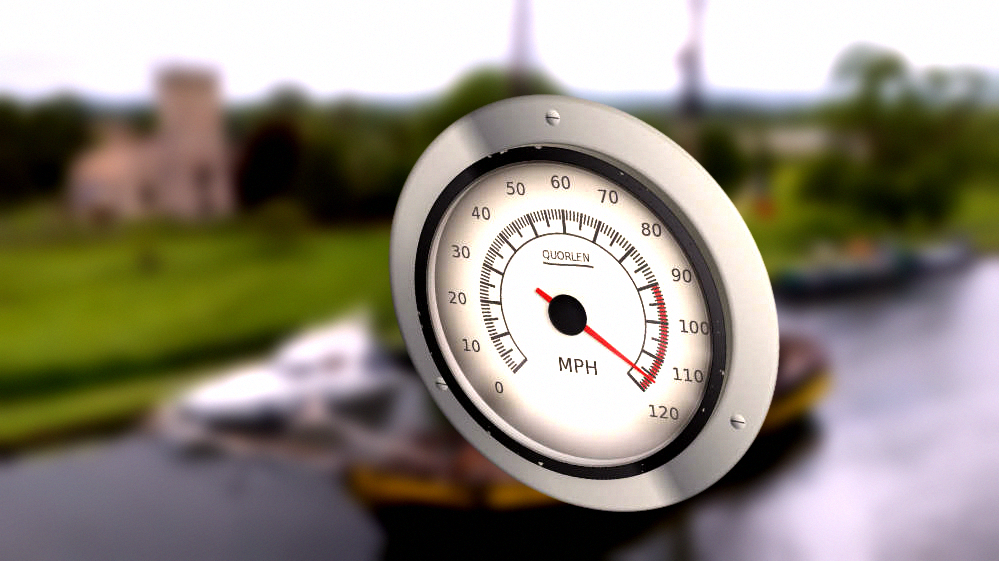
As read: **115** mph
